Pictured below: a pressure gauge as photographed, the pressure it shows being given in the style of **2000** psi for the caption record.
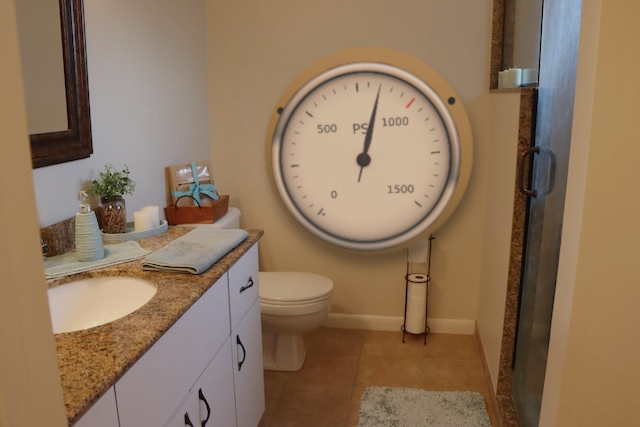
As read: **850** psi
